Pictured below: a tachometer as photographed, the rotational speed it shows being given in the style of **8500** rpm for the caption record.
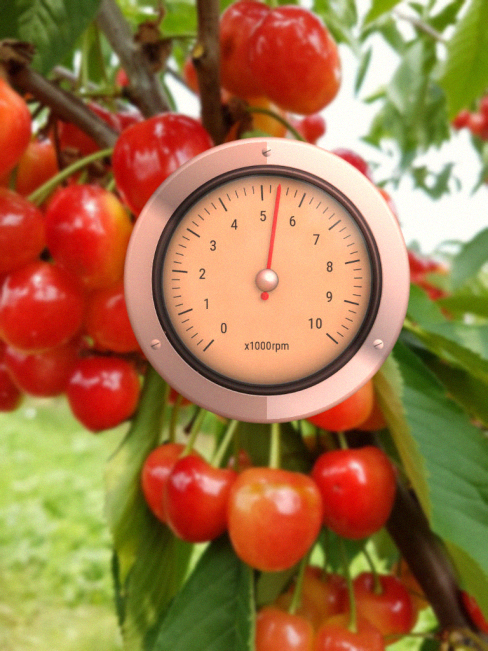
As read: **5400** rpm
